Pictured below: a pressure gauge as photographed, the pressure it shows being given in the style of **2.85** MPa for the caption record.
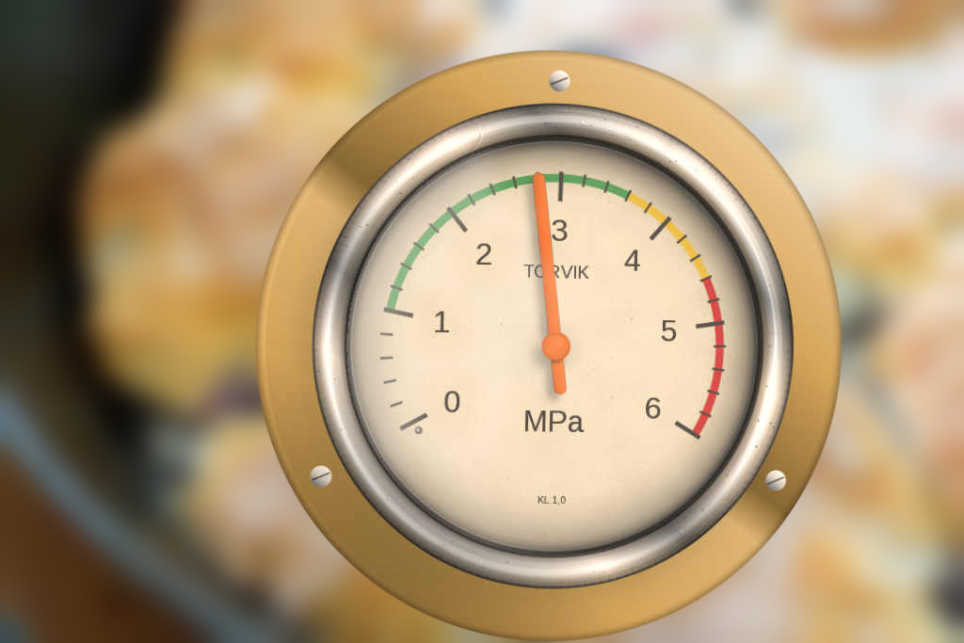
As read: **2.8** MPa
